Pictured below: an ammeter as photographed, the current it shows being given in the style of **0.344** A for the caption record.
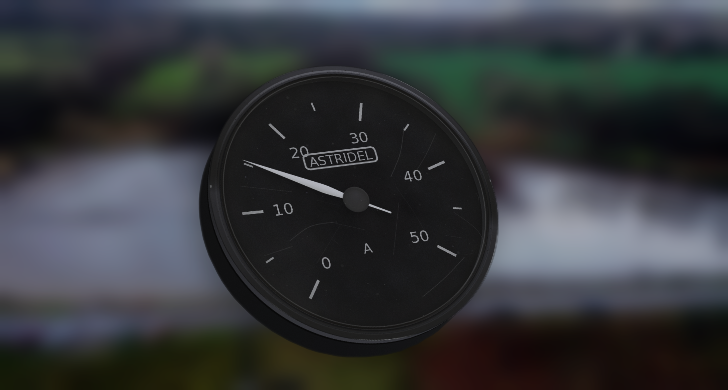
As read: **15** A
